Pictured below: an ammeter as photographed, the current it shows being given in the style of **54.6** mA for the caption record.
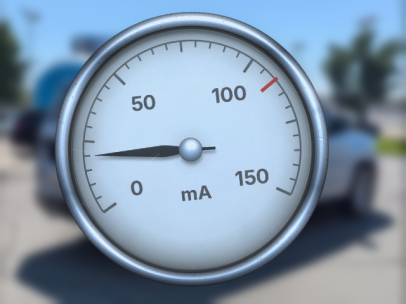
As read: **20** mA
